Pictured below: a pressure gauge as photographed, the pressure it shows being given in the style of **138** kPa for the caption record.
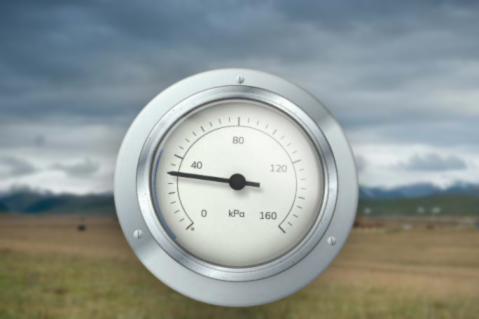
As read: **30** kPa
